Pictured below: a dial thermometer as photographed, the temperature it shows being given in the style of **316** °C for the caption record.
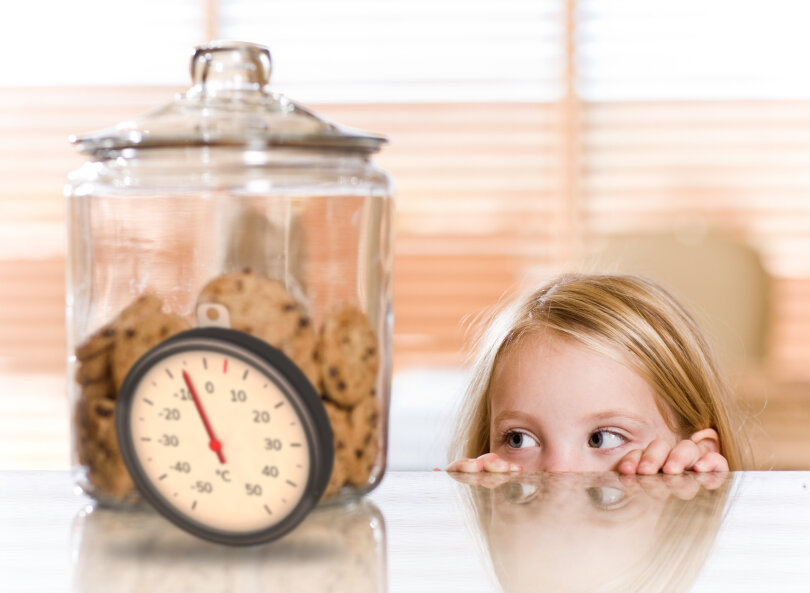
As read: **-5** °C
